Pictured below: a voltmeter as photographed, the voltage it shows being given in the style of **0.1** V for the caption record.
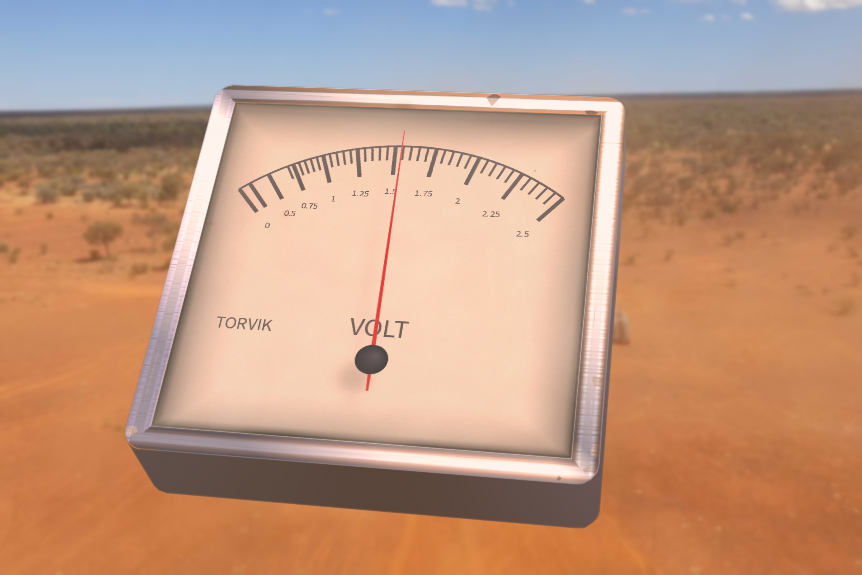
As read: **1.55** V
